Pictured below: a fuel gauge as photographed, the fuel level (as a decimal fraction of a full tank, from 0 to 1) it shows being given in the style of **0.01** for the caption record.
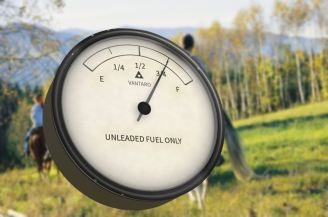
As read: **0.75**
